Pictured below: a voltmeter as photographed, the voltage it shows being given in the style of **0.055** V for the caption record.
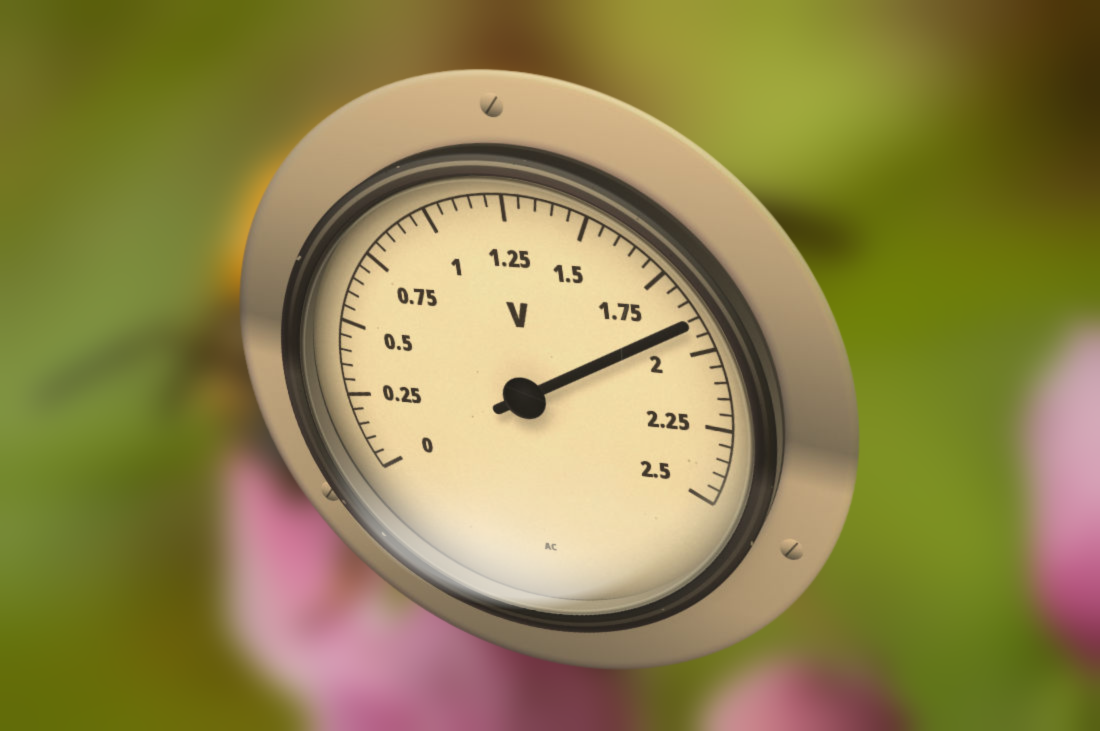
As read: **1.9** V
